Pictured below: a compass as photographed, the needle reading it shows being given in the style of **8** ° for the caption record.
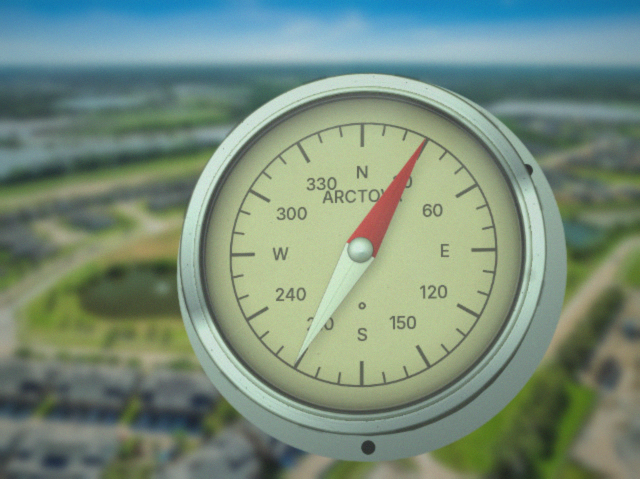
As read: **30** °
